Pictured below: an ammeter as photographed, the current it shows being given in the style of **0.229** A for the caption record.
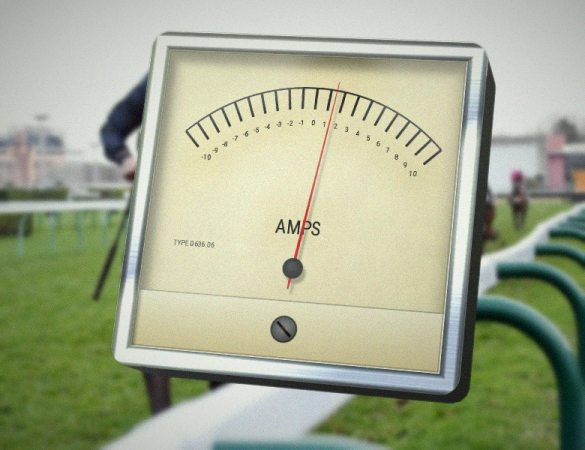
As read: **1.5** A
